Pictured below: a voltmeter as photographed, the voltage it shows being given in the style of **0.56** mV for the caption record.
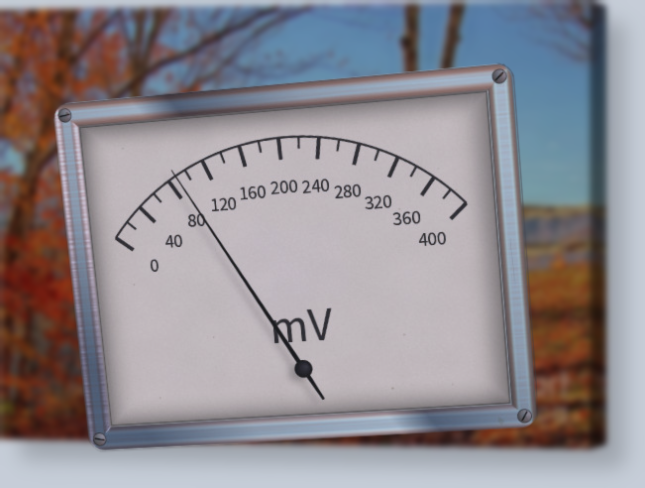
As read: **90** mV
